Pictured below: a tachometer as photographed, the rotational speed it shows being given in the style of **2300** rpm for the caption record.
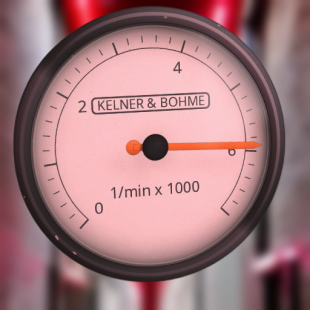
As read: **5900** rpm
